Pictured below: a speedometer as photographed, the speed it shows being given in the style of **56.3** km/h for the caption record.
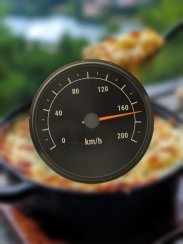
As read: **170** km/h
